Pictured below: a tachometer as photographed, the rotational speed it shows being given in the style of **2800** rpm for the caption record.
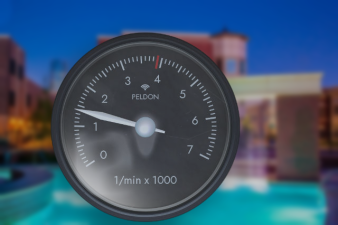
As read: **1400** rpm
